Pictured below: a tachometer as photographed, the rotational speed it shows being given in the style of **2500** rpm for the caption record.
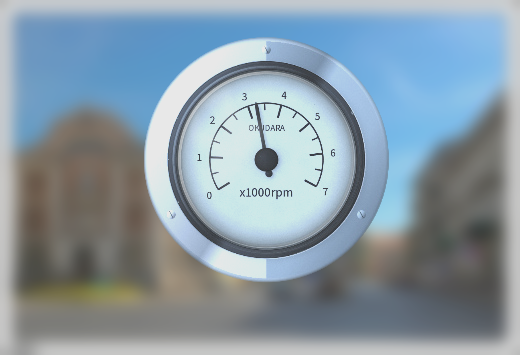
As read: **3250** rpm
